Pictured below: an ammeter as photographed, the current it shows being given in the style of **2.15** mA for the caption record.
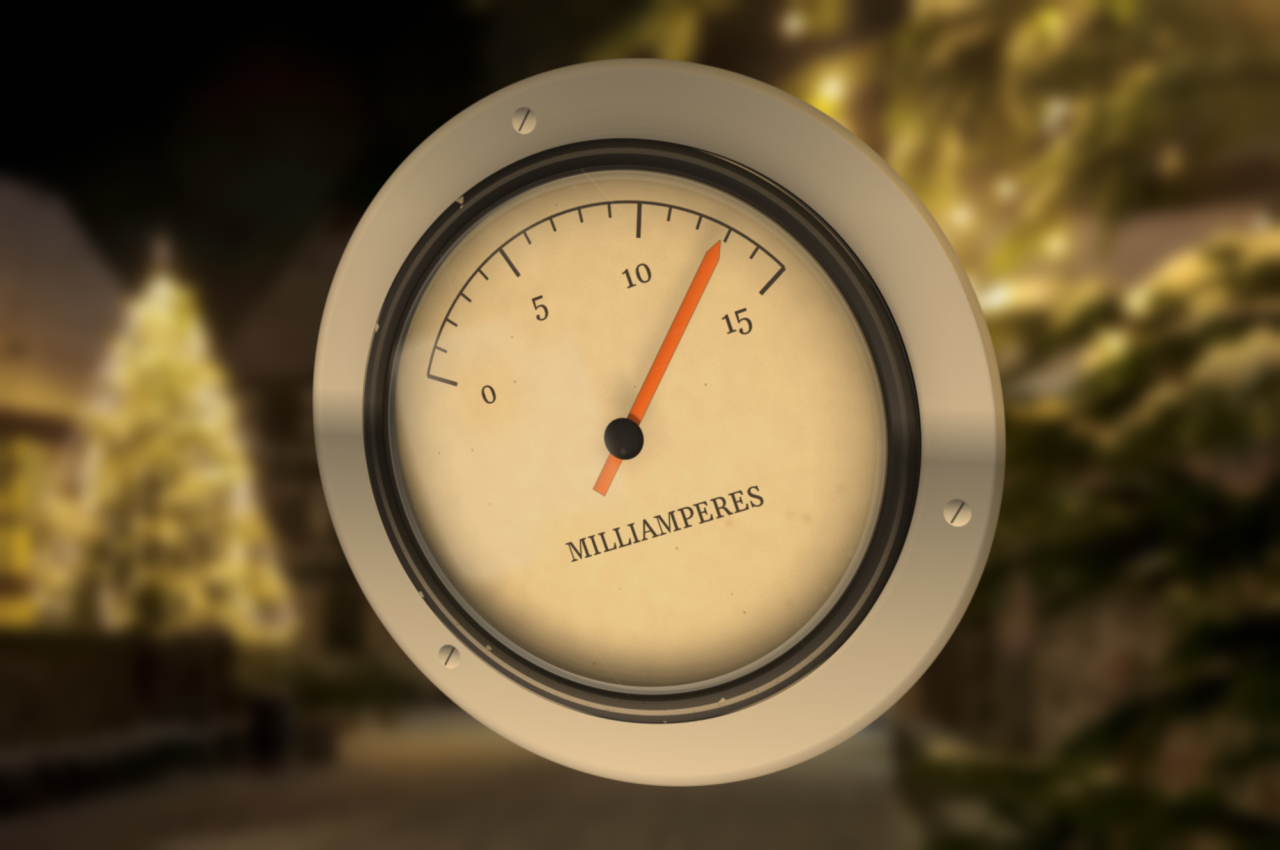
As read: **13** mA
